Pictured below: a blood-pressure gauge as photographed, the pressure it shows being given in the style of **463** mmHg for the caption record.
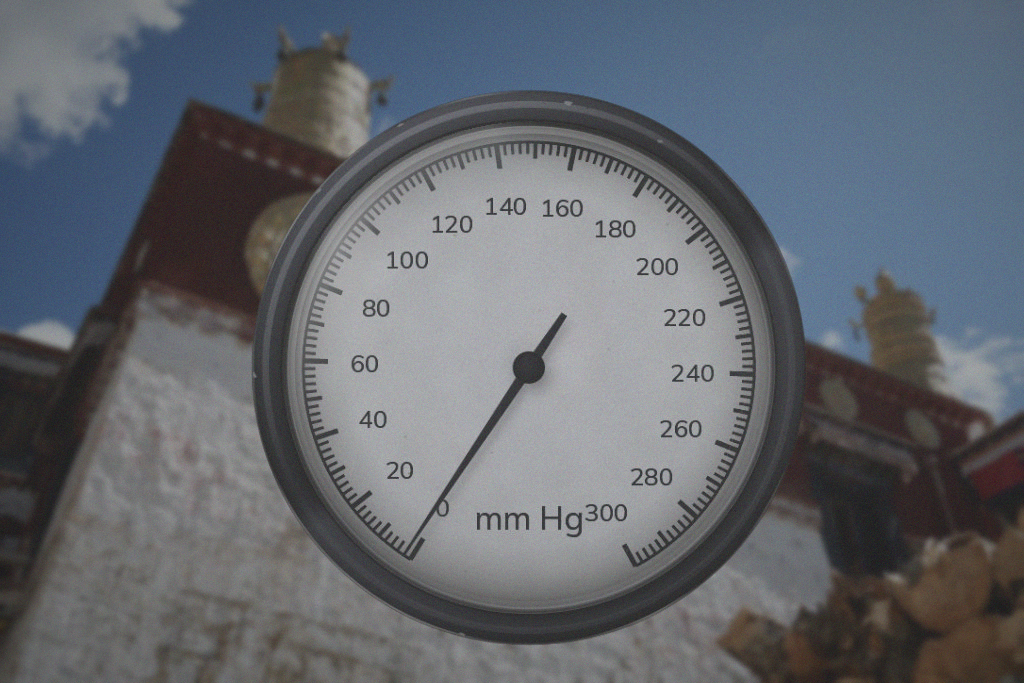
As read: **2** mmHg
